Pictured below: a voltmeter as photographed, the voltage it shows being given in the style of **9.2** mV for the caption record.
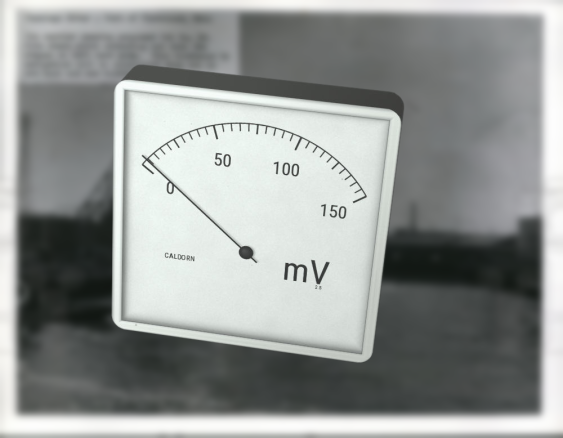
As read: **5** mV
